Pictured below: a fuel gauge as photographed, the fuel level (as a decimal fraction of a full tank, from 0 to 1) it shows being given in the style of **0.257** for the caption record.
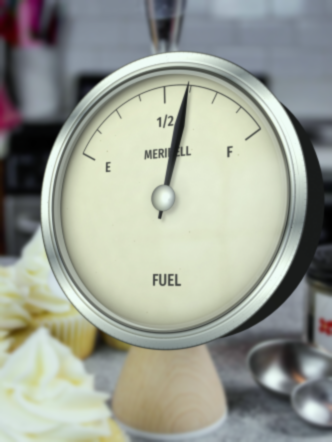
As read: **0.625**
